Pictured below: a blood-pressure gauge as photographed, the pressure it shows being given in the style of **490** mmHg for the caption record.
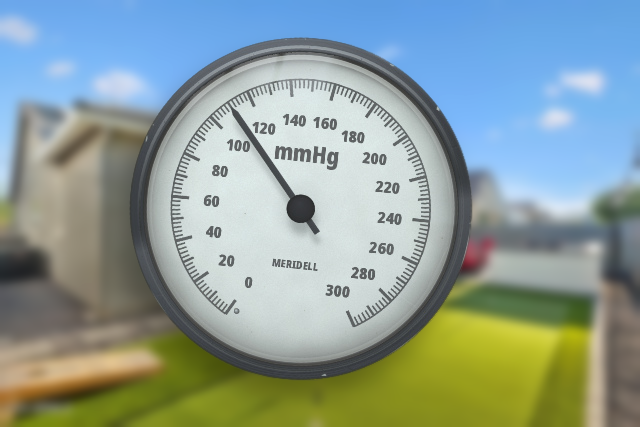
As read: **110** mmHg
